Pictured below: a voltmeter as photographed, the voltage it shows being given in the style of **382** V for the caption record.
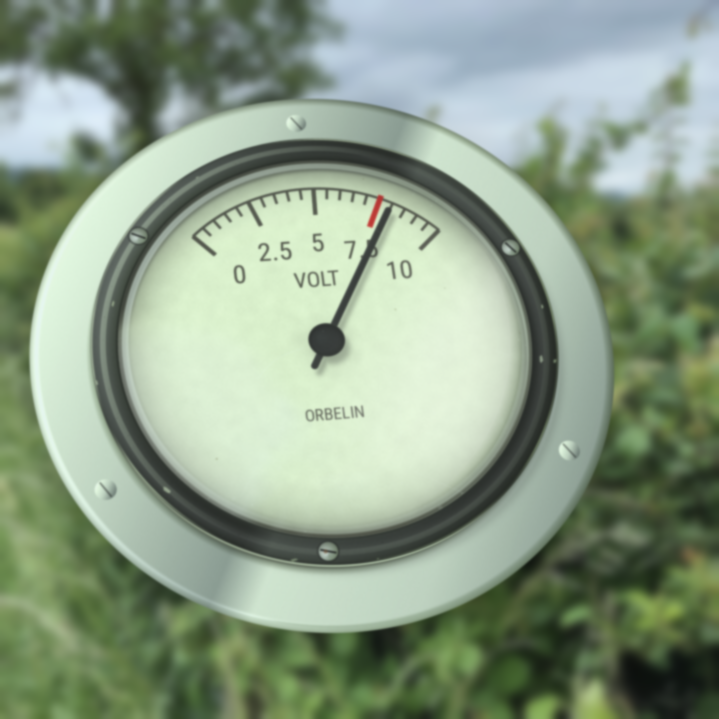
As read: **8** V
